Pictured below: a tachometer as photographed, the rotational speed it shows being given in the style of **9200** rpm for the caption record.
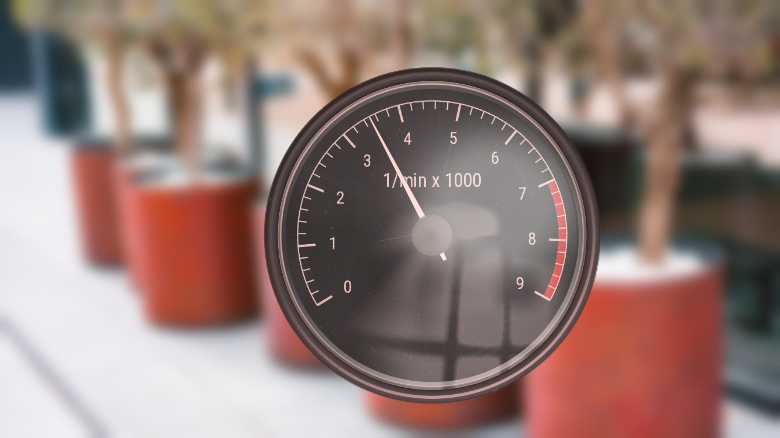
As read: **3500** rpm
